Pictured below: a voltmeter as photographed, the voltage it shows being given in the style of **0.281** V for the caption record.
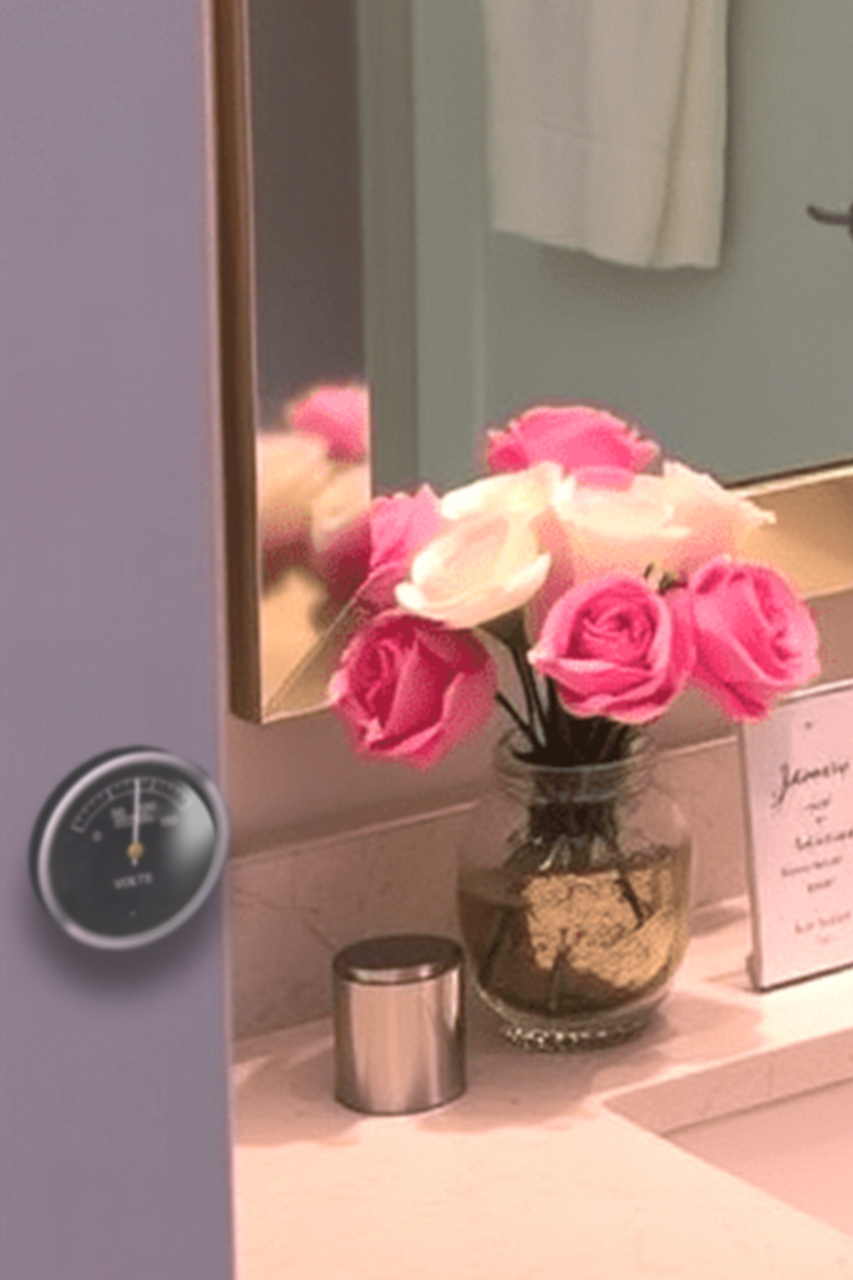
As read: **80** V
